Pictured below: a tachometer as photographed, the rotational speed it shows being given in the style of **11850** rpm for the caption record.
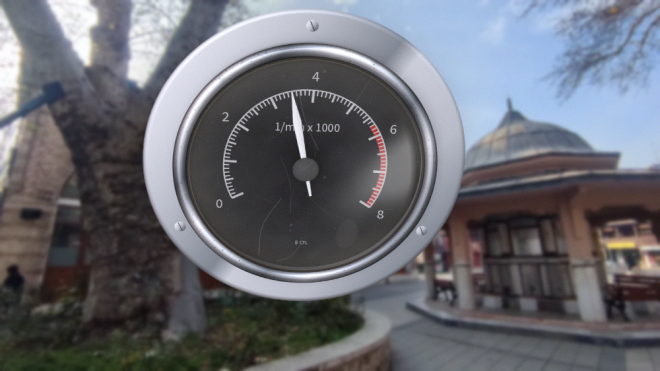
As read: **3500** rpm
